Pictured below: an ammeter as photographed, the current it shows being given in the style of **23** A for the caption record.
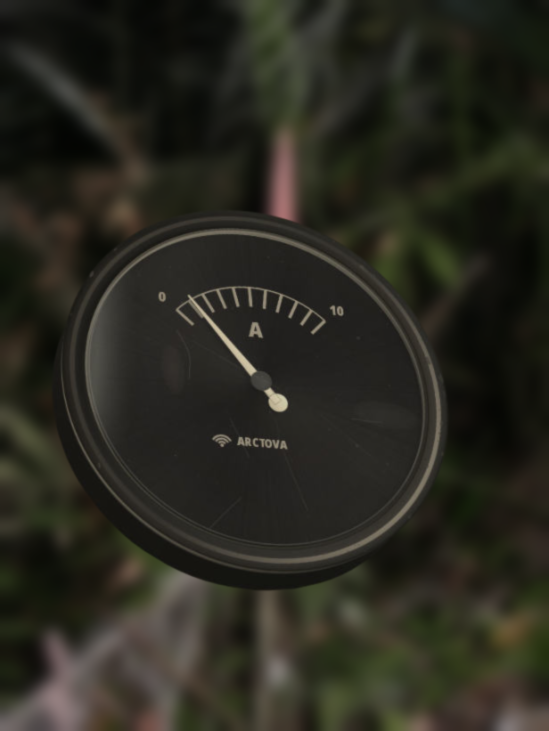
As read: **1** A
